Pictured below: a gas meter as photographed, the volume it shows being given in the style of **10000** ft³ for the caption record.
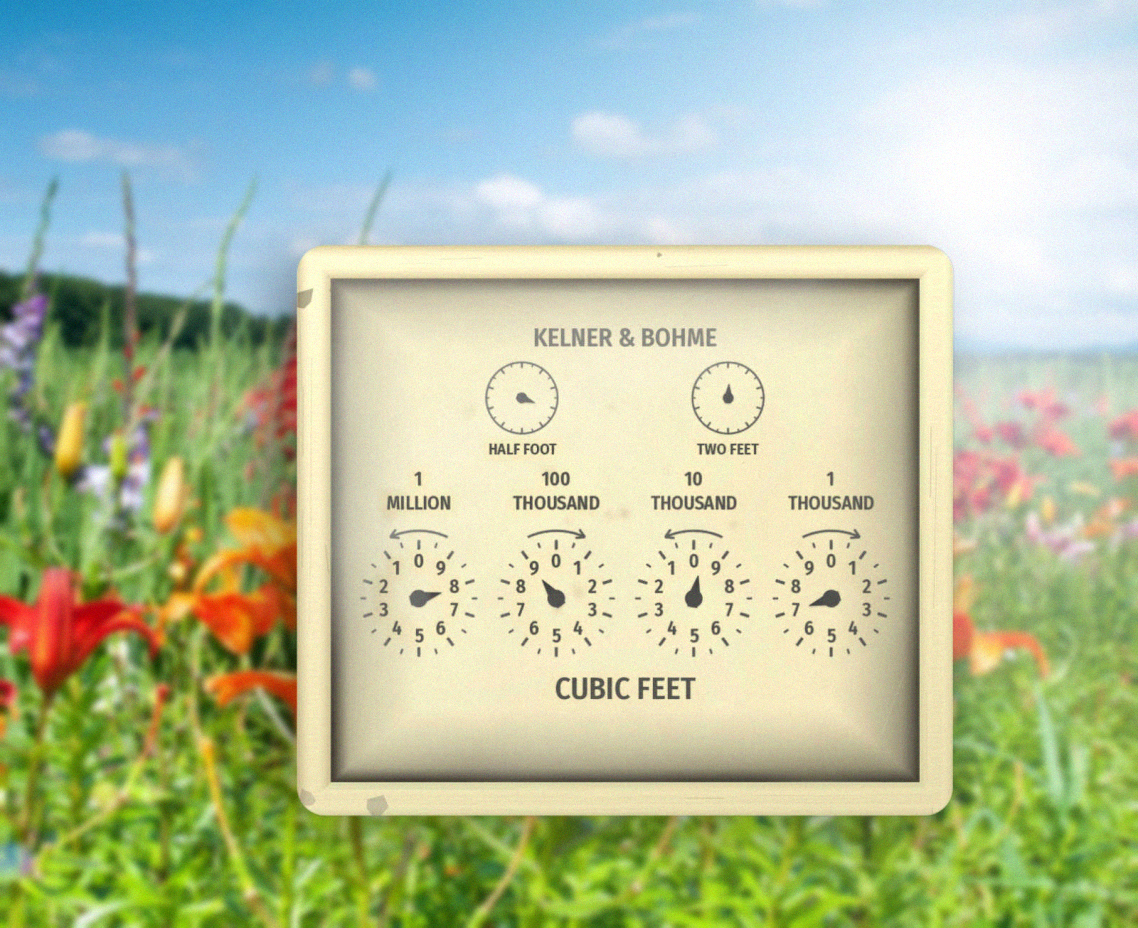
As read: **789700** ft³
